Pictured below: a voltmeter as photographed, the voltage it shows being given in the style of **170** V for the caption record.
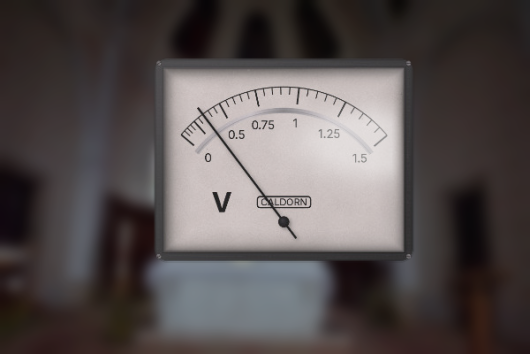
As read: **0.35** V
